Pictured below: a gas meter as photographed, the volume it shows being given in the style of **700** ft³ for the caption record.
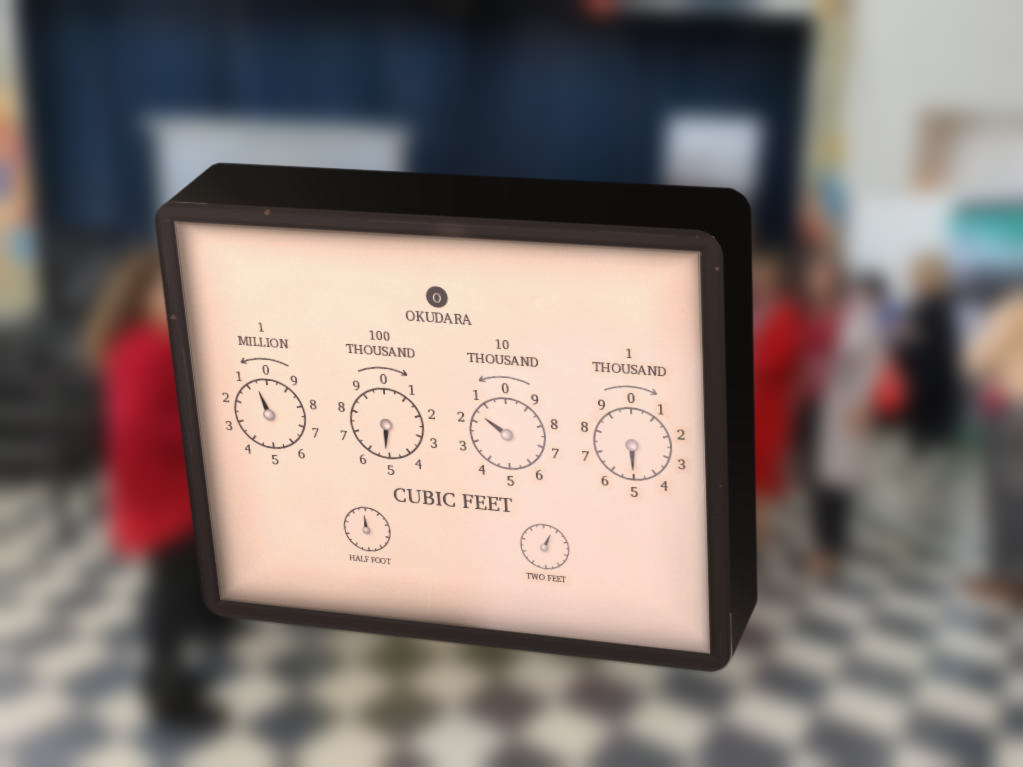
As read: **51500** ft³
